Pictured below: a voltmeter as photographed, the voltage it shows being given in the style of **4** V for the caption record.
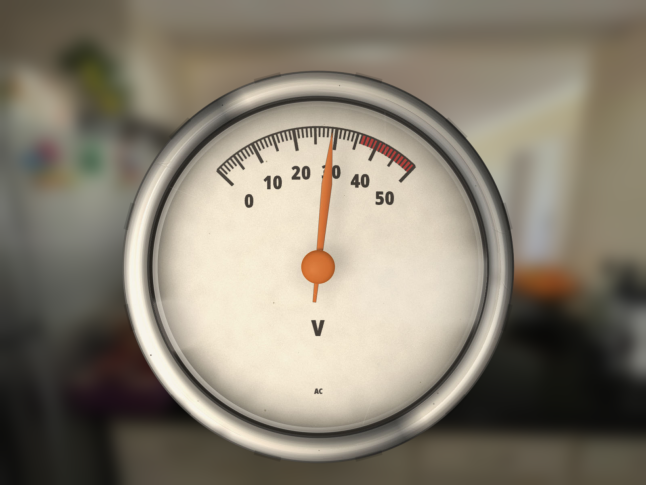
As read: **29** V
